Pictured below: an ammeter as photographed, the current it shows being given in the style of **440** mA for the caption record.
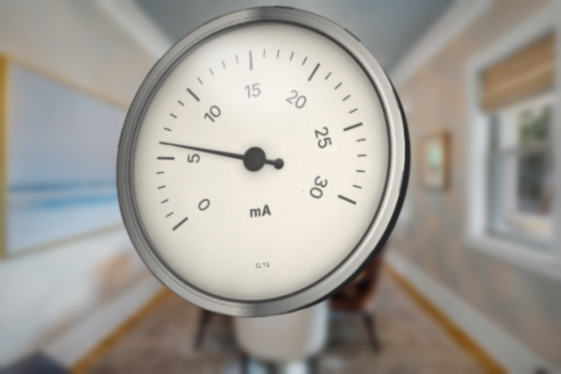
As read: **6** mA
